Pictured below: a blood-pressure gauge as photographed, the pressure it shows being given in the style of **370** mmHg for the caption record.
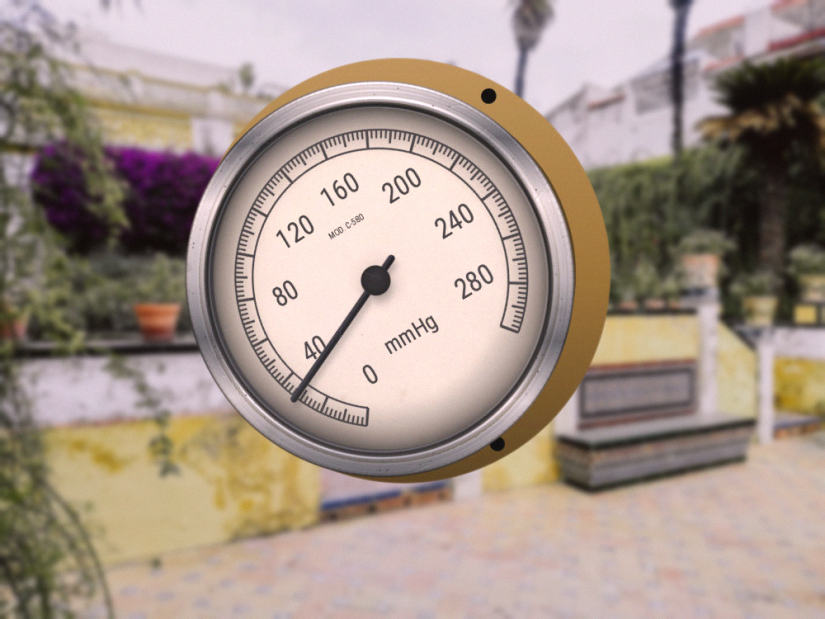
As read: **32** mmHg
